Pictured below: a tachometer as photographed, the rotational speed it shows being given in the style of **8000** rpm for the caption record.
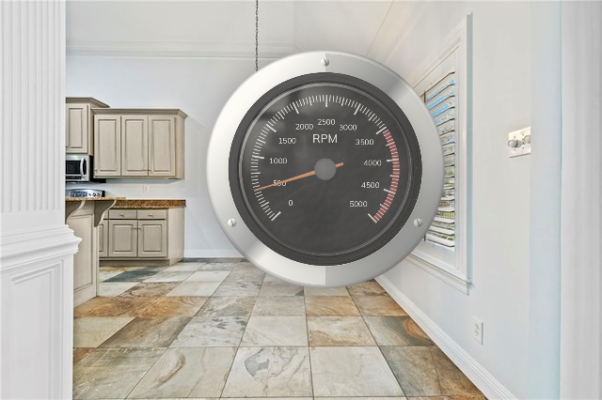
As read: **500** rpm
